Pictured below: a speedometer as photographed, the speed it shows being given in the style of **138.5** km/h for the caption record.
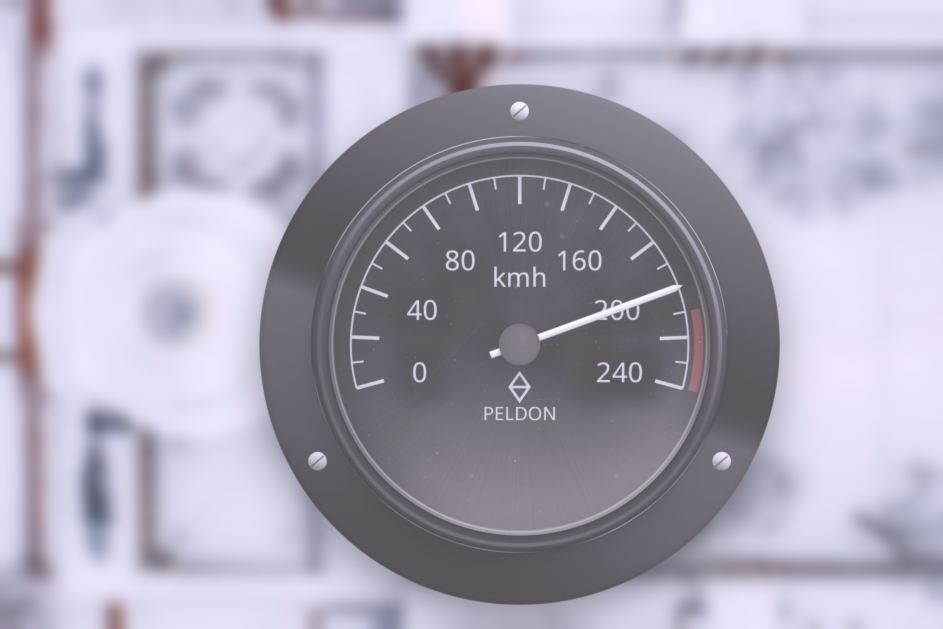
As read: **200** km/h
